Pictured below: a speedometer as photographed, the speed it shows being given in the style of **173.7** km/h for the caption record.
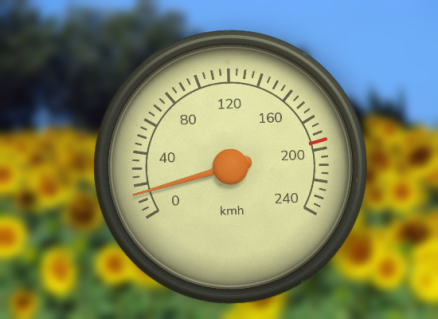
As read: **15** km/h
